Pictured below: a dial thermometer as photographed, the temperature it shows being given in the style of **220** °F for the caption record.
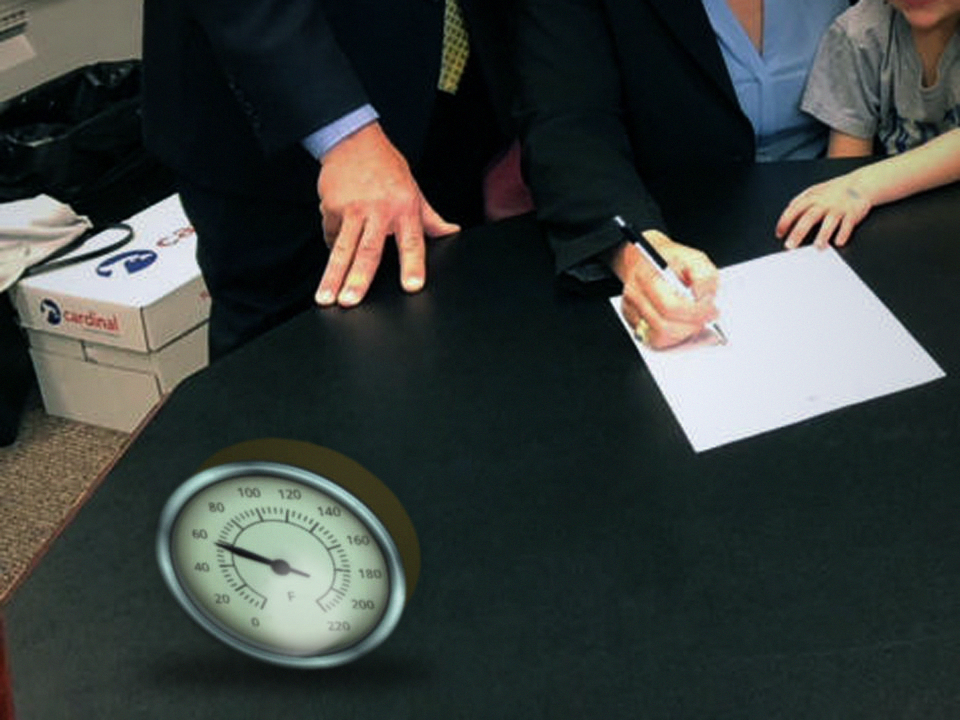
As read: **60** °F
